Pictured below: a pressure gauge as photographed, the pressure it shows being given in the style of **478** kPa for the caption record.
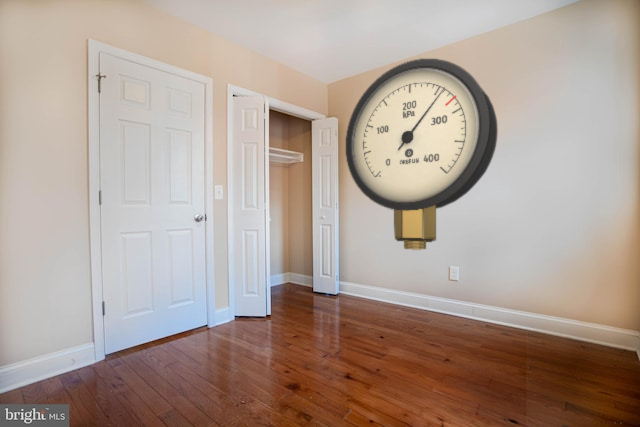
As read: **260** kPa
